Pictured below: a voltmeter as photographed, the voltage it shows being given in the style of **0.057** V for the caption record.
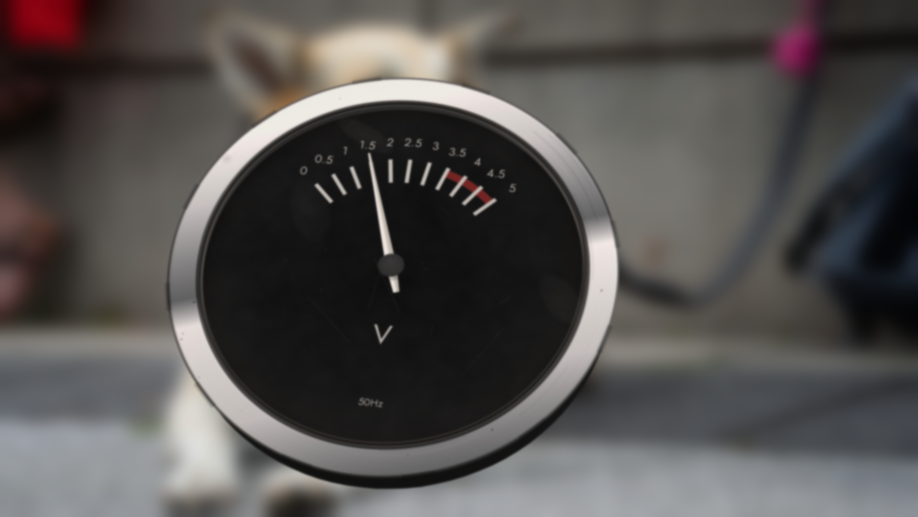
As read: **1.5** V
